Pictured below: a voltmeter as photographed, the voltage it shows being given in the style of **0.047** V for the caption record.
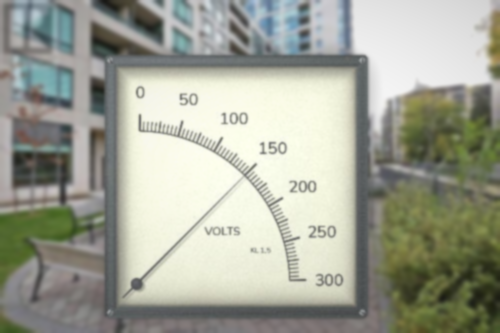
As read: **150** V
